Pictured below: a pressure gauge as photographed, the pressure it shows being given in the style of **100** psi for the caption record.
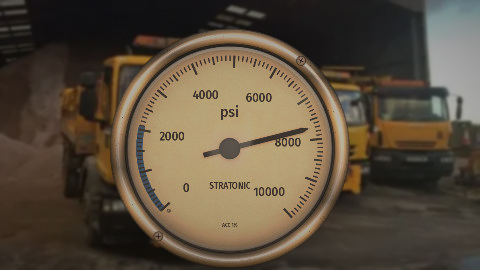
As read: **7700** psi
